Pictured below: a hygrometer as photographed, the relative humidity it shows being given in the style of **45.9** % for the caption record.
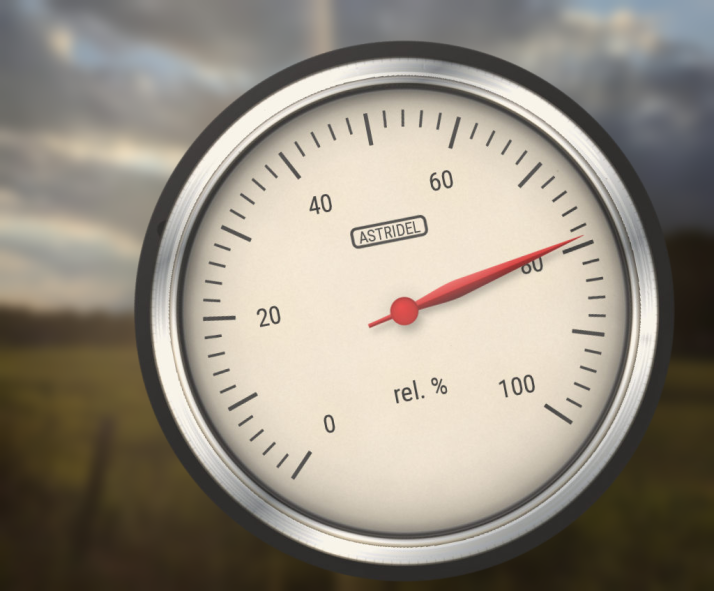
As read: **79** %
